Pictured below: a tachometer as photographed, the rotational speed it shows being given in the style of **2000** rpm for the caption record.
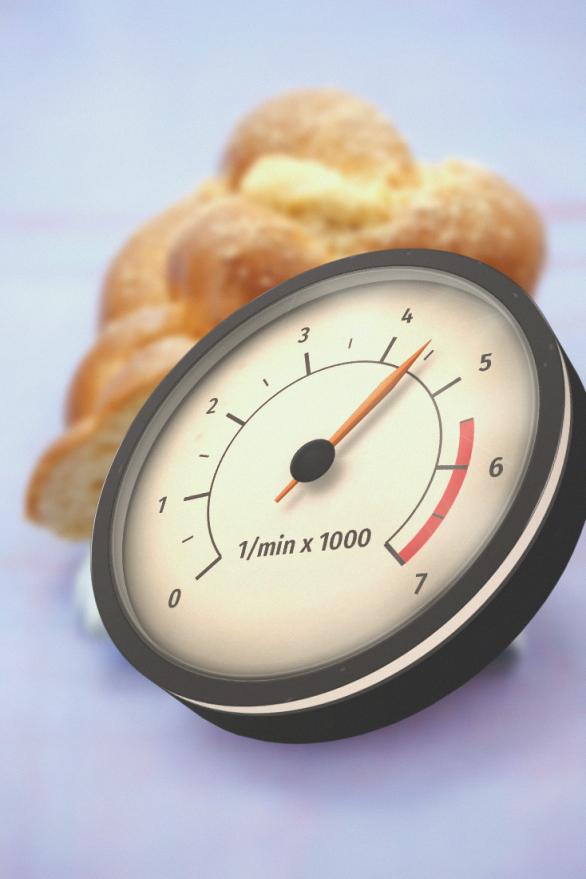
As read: **4500** rpm
